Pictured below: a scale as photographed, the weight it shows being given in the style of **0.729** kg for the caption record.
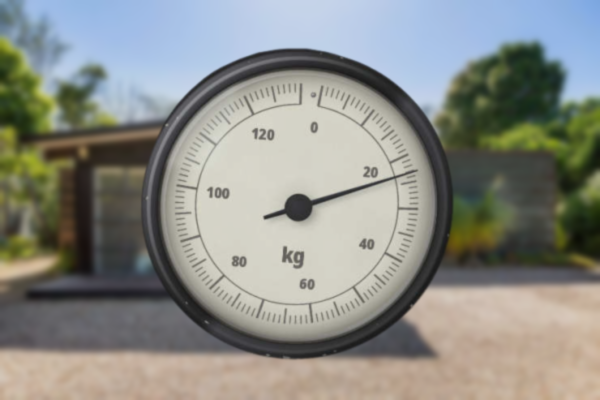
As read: **23** kg
